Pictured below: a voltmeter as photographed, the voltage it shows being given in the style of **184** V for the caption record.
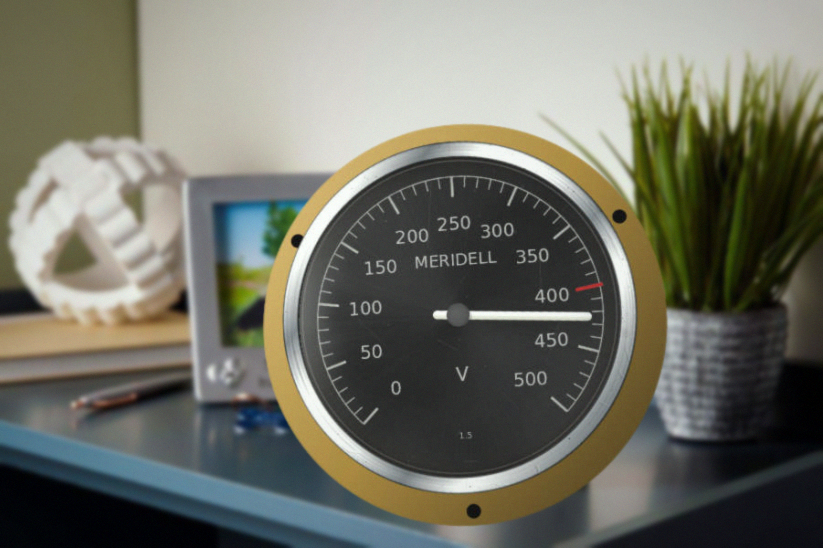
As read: **425** V
